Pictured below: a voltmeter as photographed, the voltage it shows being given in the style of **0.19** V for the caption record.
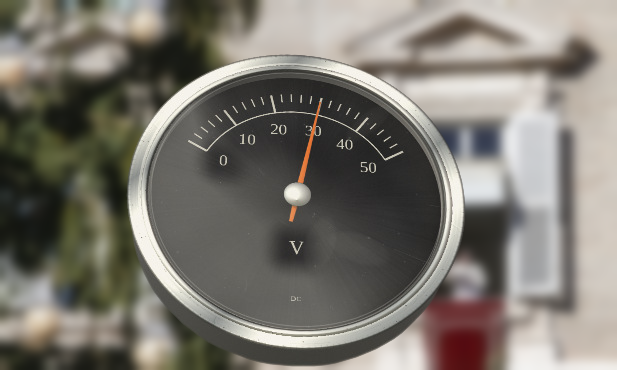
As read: **30** V
